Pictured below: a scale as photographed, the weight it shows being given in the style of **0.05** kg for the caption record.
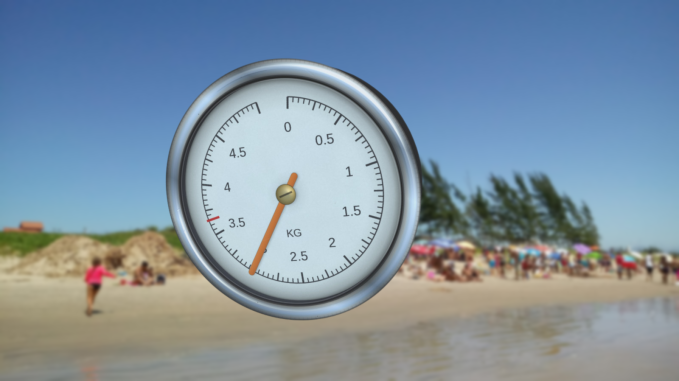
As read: **3** kg
